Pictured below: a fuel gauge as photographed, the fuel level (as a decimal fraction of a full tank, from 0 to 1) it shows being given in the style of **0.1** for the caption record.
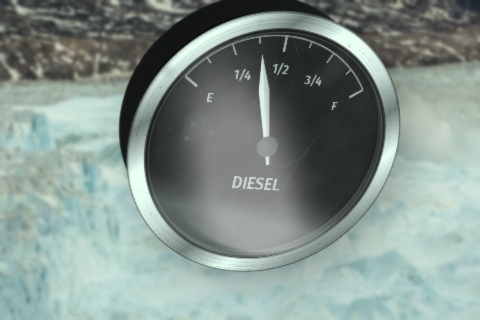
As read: **0.375**
